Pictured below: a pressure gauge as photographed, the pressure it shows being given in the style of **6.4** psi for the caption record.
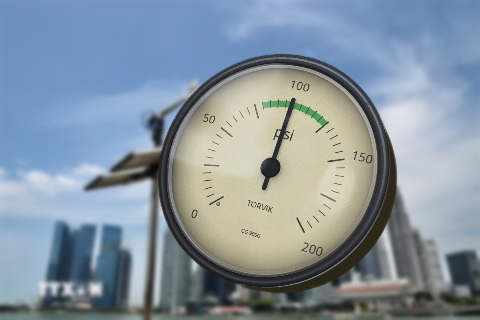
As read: **100** psi
